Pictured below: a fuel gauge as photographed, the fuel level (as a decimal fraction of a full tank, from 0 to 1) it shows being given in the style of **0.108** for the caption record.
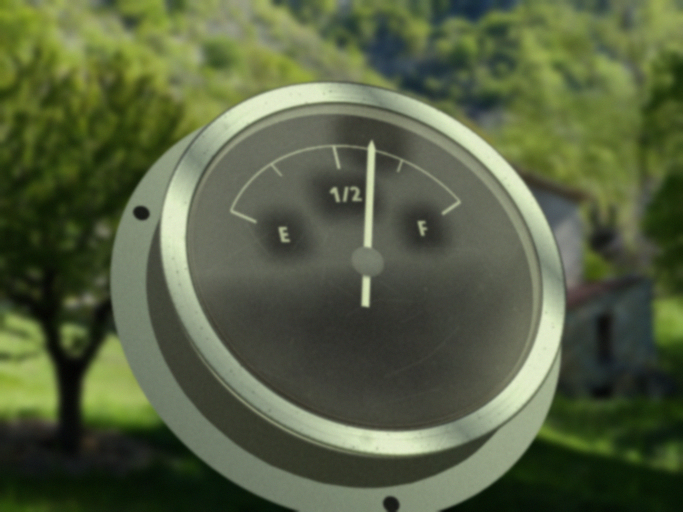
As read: **0.625**
